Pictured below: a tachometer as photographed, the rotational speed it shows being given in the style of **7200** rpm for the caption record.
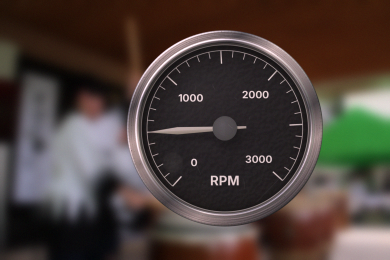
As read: **500** rpm
